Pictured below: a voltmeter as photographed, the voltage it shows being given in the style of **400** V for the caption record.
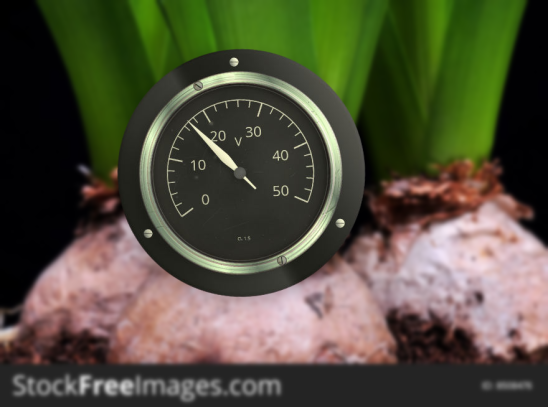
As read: **17** V
